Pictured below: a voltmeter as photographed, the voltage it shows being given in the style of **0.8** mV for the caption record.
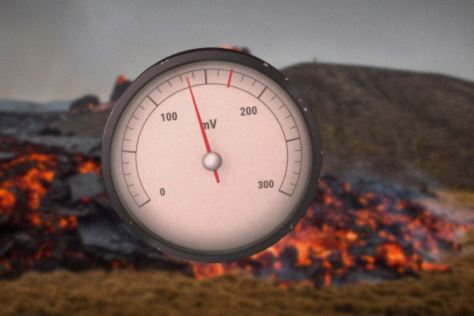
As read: **135** mV
